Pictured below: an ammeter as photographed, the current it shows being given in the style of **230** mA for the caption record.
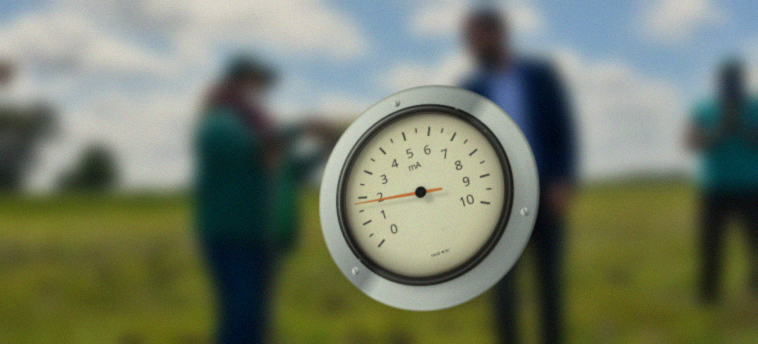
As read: **1.75** mA
